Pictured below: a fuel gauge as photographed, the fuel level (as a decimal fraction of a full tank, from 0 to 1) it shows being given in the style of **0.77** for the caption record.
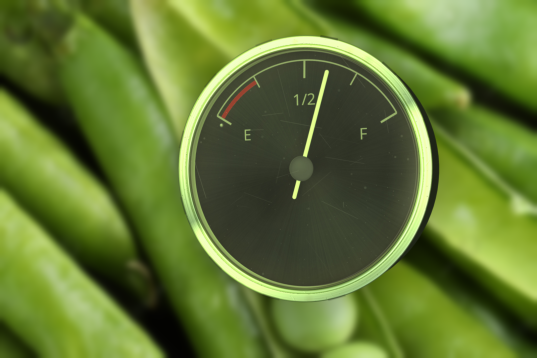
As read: **0.625**
